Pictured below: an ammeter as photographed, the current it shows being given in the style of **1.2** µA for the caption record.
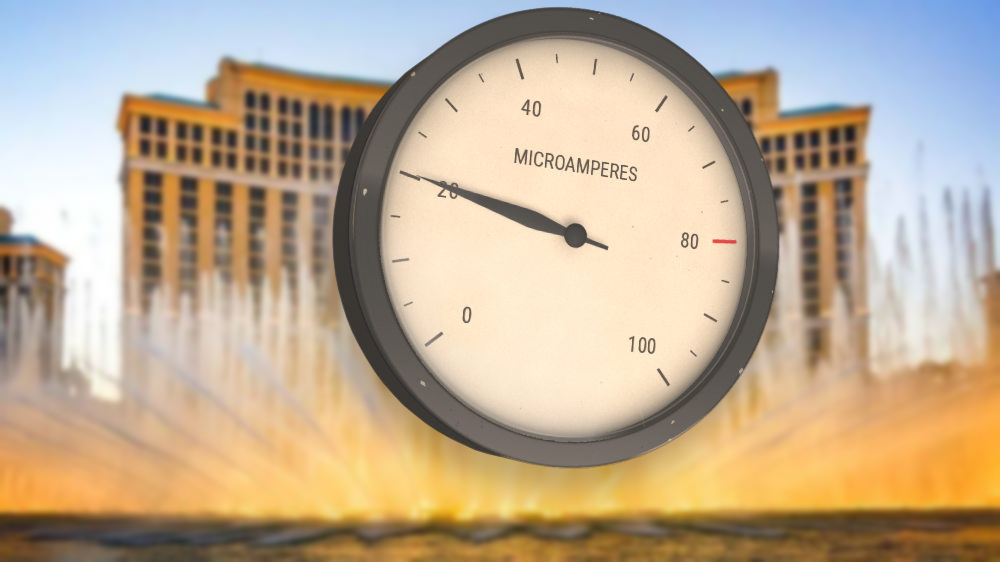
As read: **20** µA
